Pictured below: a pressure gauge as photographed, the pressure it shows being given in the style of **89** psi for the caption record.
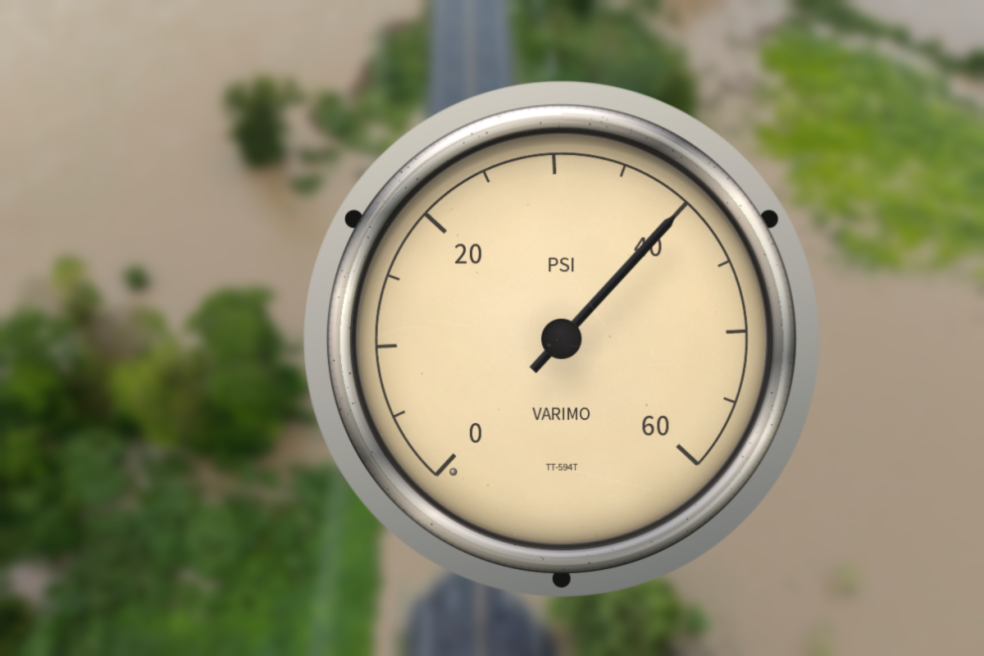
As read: **40** psi
